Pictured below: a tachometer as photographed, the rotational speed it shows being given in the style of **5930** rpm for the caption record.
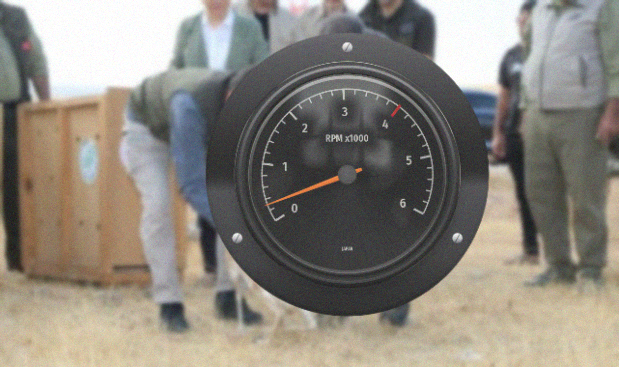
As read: **300** rpm
